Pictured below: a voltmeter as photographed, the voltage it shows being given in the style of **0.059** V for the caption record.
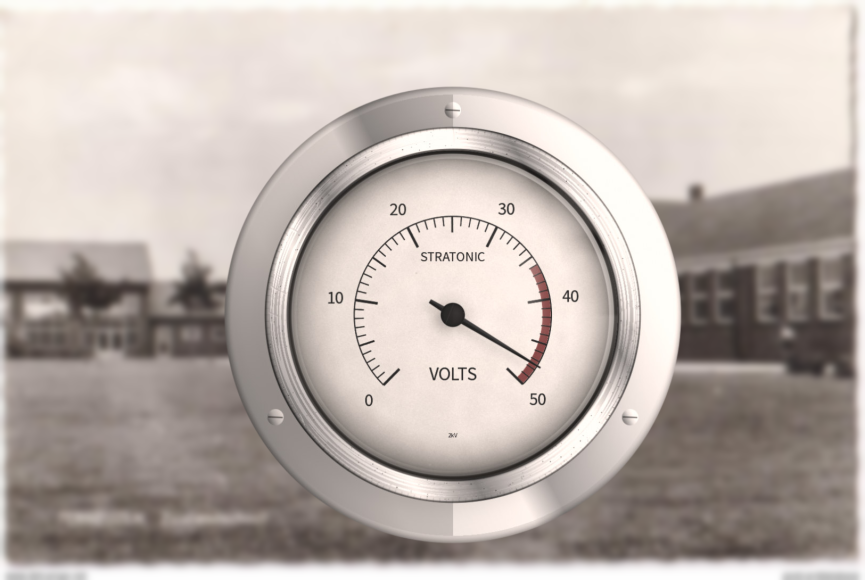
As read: **47.5** V
